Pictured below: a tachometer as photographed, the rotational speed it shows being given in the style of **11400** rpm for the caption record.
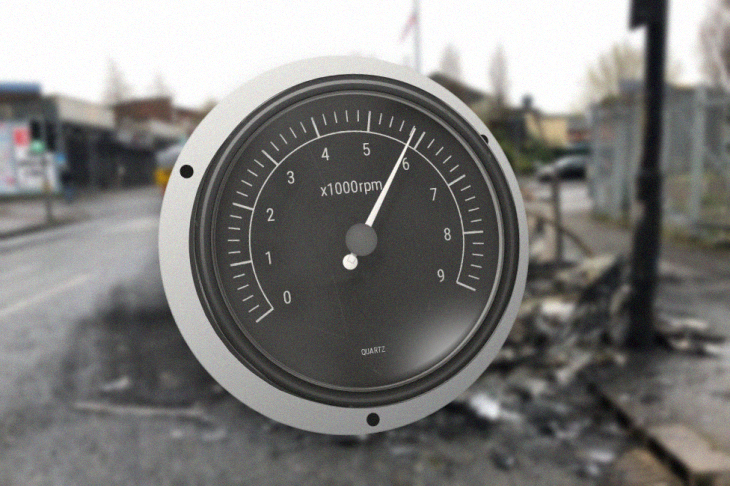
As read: **5800** rpm
